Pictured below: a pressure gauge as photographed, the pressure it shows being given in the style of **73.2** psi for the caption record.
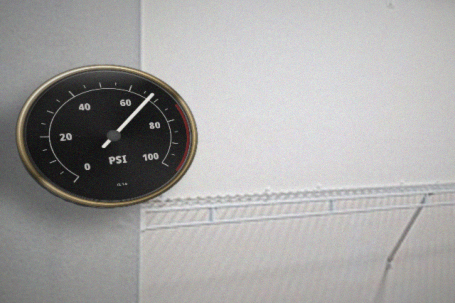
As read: **67.5** psi
